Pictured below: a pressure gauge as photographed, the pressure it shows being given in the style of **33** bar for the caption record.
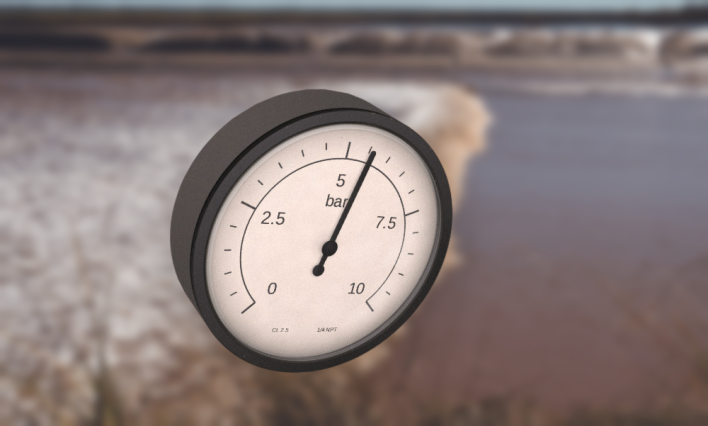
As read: **5.5** bar
